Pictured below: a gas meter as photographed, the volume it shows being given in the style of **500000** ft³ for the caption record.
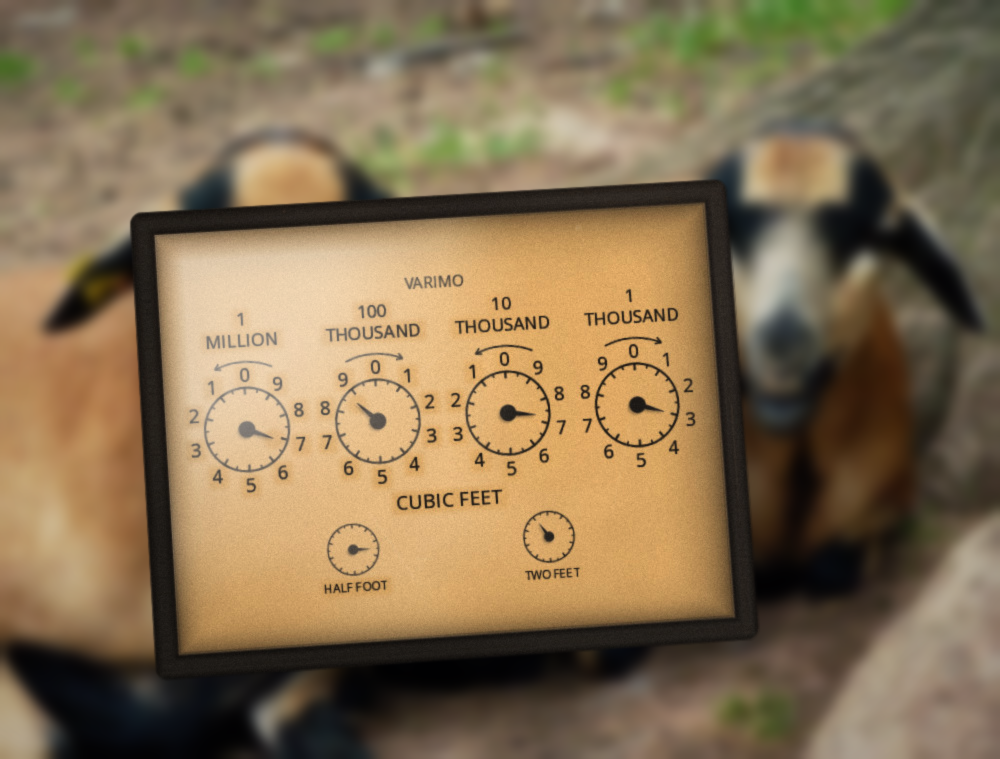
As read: **687300** ft³
